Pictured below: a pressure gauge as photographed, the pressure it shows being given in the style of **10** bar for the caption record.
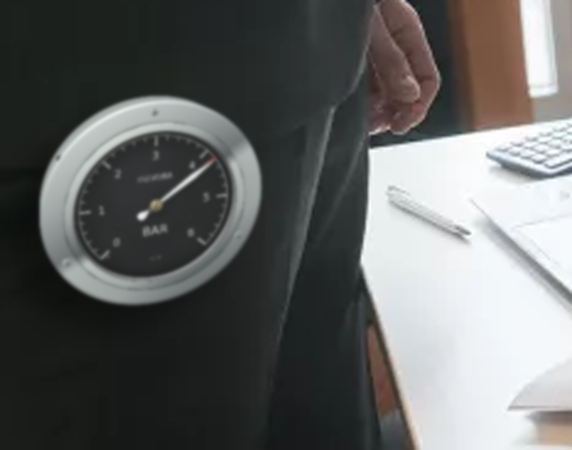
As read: **4.2** bar
